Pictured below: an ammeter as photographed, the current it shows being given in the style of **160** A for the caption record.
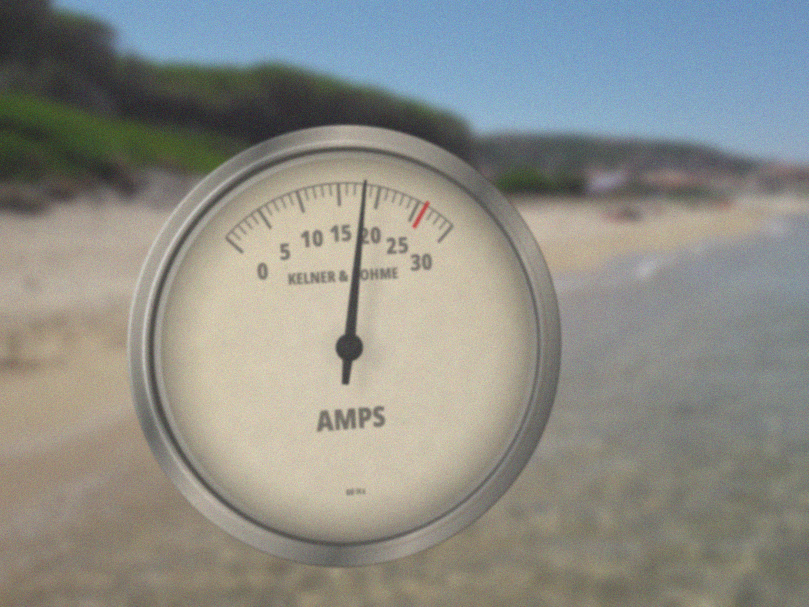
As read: **18** A
